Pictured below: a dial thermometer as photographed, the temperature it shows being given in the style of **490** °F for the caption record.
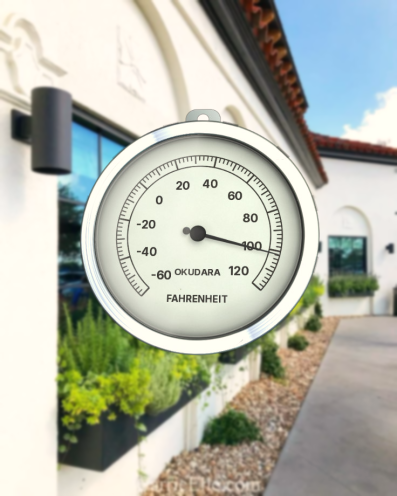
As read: **102** °F
